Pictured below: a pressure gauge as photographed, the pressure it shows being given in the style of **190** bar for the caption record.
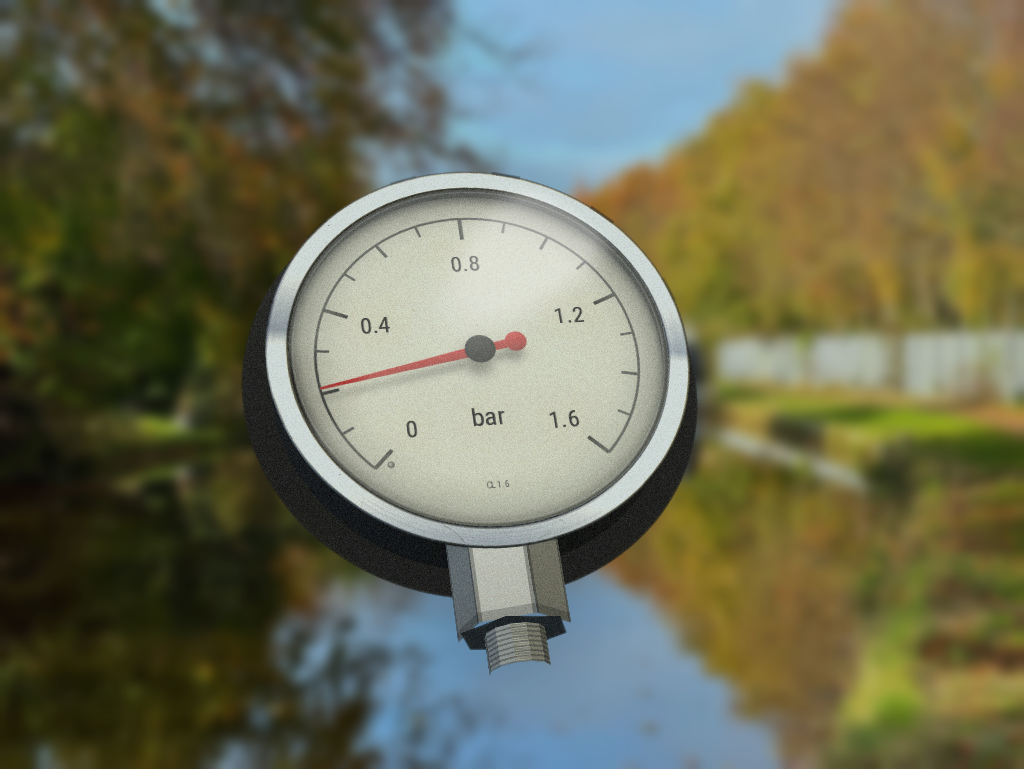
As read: **0.2** bar
